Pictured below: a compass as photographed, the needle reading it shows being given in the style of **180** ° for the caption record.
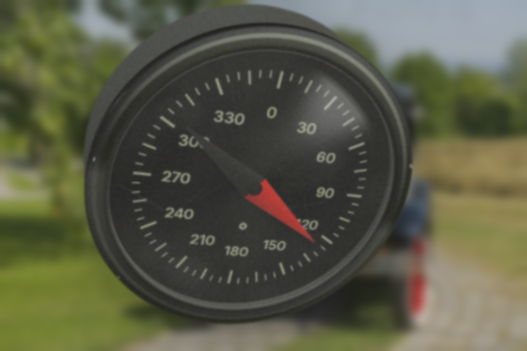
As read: **125** °
